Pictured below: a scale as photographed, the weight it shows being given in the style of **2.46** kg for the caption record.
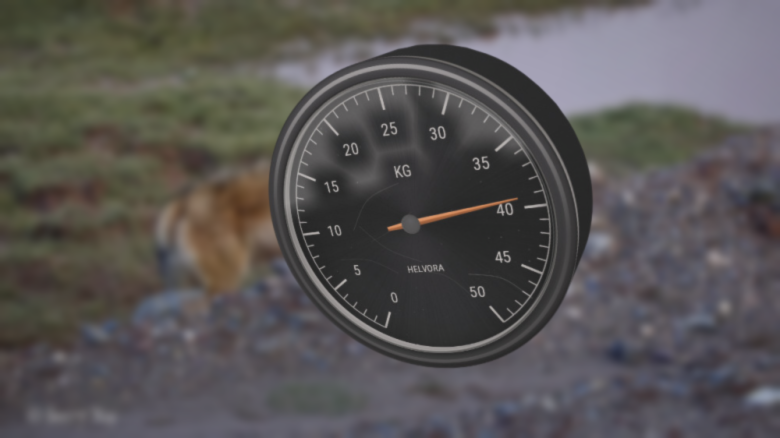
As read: **39** kg
